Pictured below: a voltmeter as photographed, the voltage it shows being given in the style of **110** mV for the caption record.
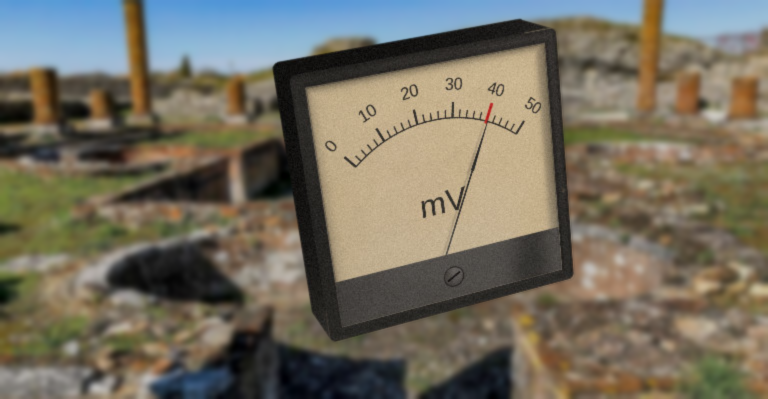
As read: **40** mV
